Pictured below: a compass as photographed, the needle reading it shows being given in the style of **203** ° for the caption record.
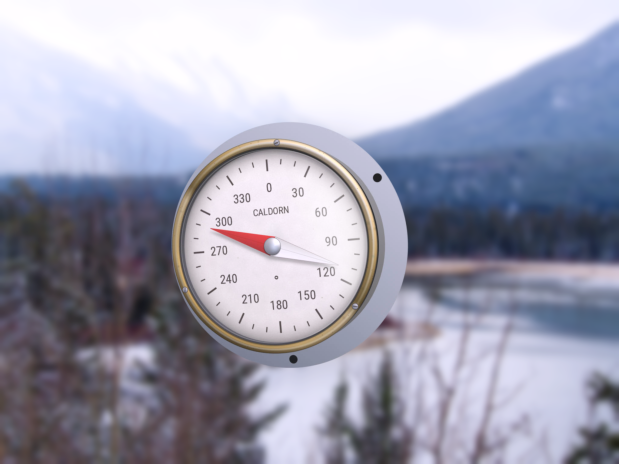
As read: **290** °
